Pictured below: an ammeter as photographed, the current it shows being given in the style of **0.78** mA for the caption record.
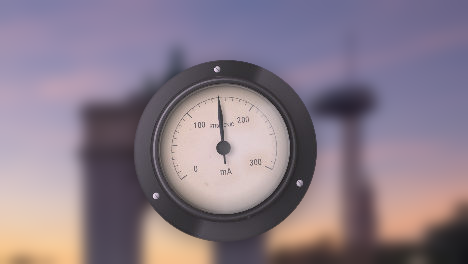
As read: **150** mA
